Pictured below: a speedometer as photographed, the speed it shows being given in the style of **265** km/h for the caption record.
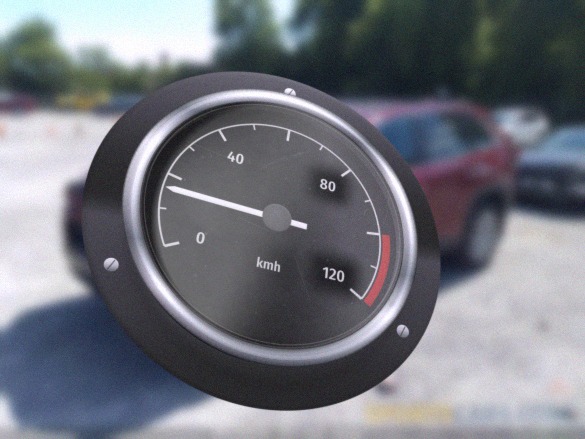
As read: **15** km/h
